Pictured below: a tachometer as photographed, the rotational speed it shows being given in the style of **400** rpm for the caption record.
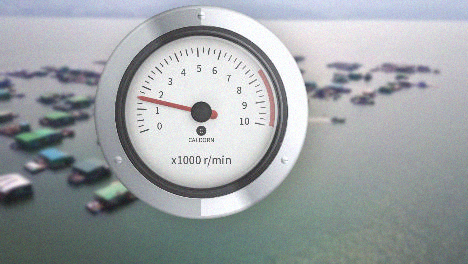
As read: **1500** rpm
